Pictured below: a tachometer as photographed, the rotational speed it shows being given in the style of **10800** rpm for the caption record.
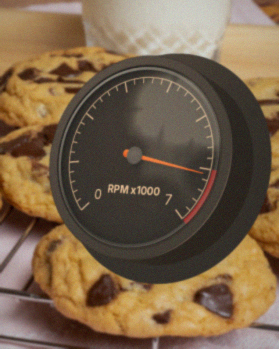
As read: **6100** rpm
